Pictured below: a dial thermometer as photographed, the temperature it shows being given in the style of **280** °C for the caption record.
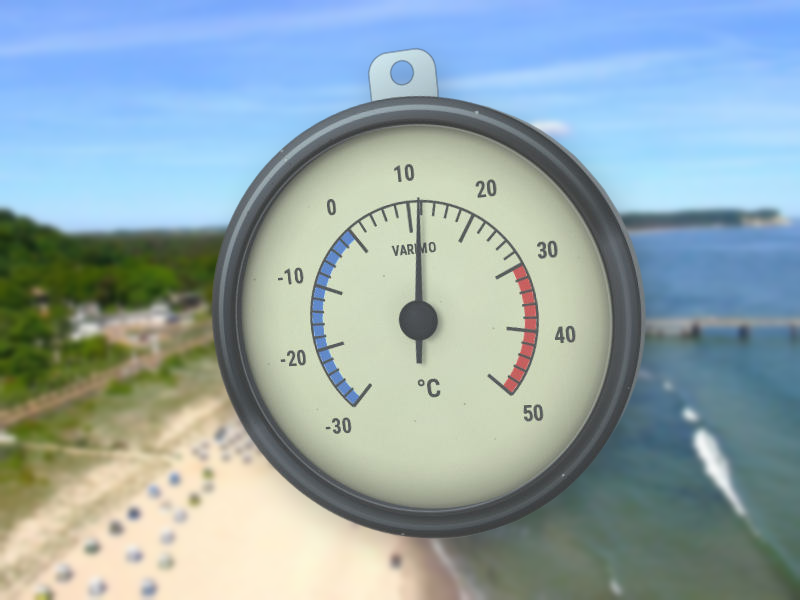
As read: **12** °C
